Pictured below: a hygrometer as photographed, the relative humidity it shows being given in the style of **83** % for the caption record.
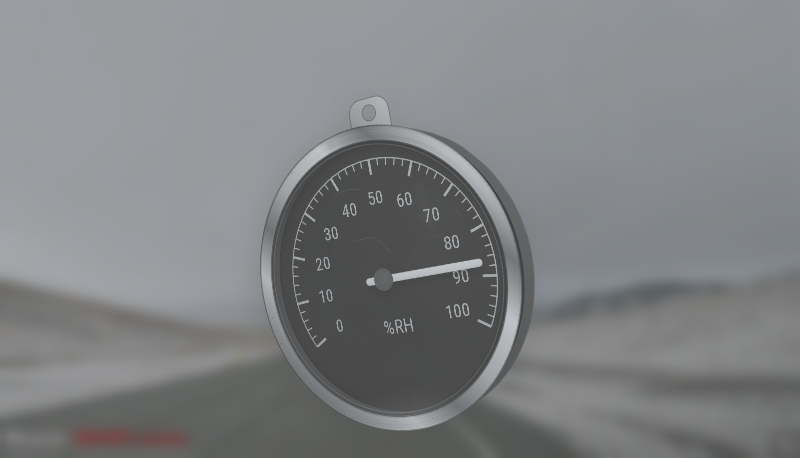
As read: **87** %
